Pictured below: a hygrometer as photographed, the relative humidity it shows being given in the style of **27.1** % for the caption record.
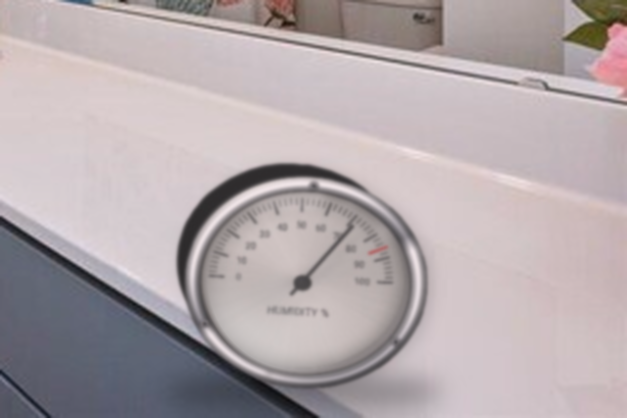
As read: **70** %
